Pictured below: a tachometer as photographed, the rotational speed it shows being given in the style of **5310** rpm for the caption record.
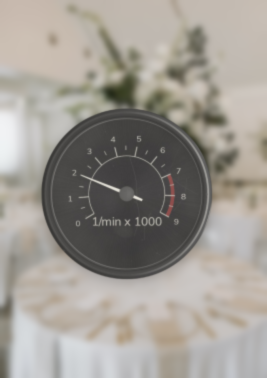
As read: **2000** rpm
